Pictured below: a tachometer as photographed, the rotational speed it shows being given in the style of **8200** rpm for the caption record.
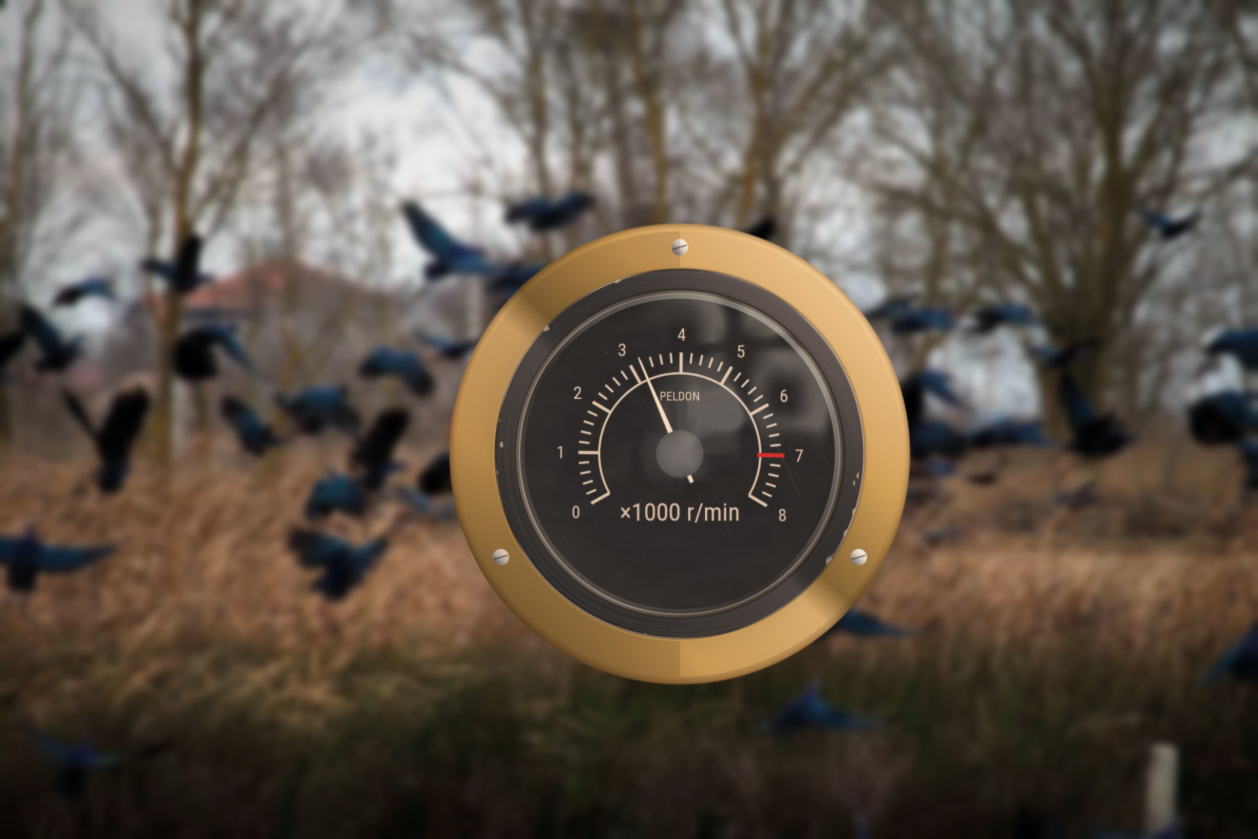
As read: **3200** rpm
